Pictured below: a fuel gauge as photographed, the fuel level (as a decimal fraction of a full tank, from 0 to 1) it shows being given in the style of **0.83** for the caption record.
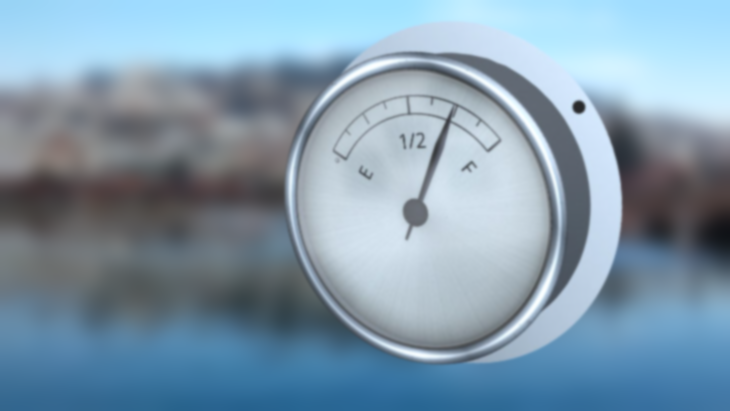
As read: **0.75**
